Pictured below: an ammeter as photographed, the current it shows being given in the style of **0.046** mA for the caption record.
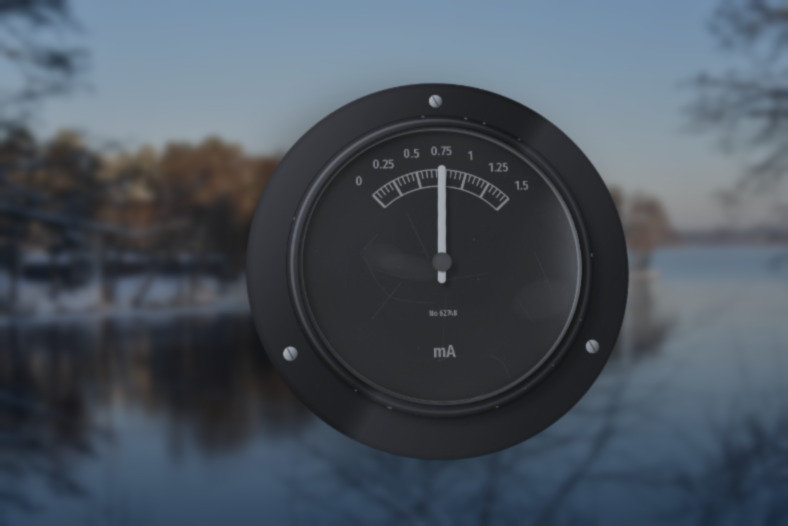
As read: **0.75** mA
